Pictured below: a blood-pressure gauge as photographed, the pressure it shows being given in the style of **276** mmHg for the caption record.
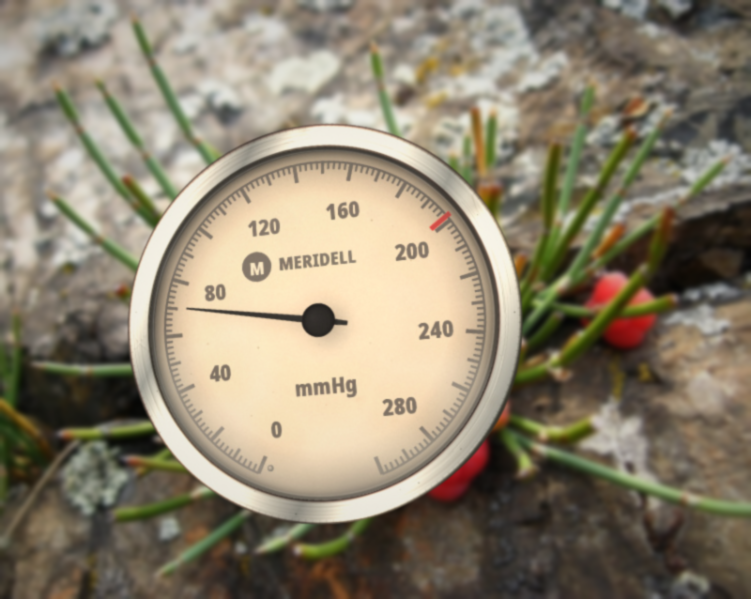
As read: **70** mmHg
